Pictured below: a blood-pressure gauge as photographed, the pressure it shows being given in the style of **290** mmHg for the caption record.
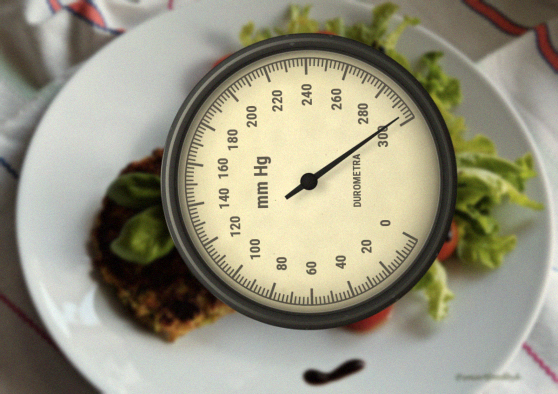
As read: **296** mmHg
